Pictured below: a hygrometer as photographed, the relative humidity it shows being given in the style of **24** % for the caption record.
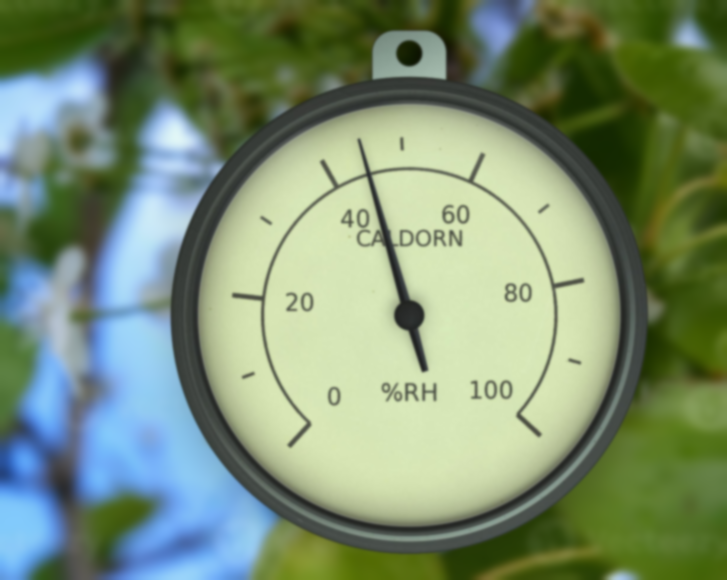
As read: **45** %
